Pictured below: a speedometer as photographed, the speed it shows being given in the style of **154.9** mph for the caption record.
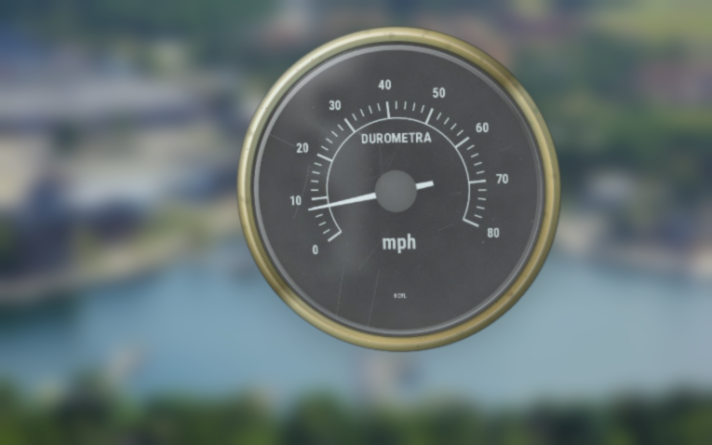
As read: **8** mph
